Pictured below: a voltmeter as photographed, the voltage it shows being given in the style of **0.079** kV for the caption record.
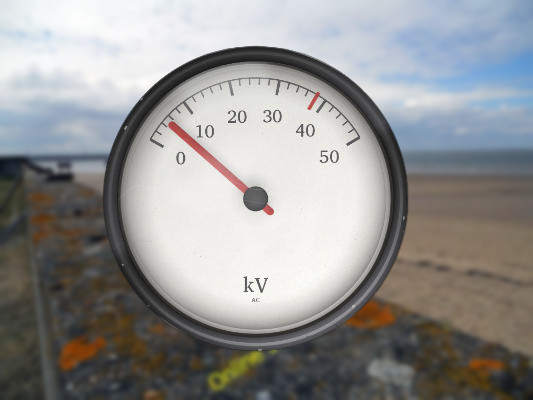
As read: **5** kV
